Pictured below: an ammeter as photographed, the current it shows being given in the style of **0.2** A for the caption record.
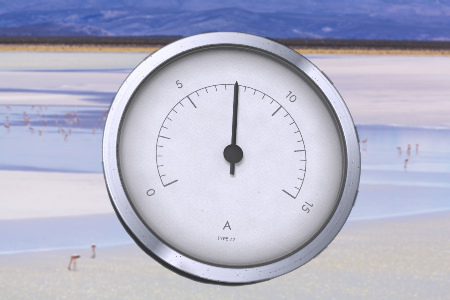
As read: **7.5** A
